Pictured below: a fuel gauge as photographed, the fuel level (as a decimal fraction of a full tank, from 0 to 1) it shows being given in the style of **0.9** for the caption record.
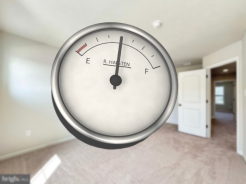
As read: **0.5**
